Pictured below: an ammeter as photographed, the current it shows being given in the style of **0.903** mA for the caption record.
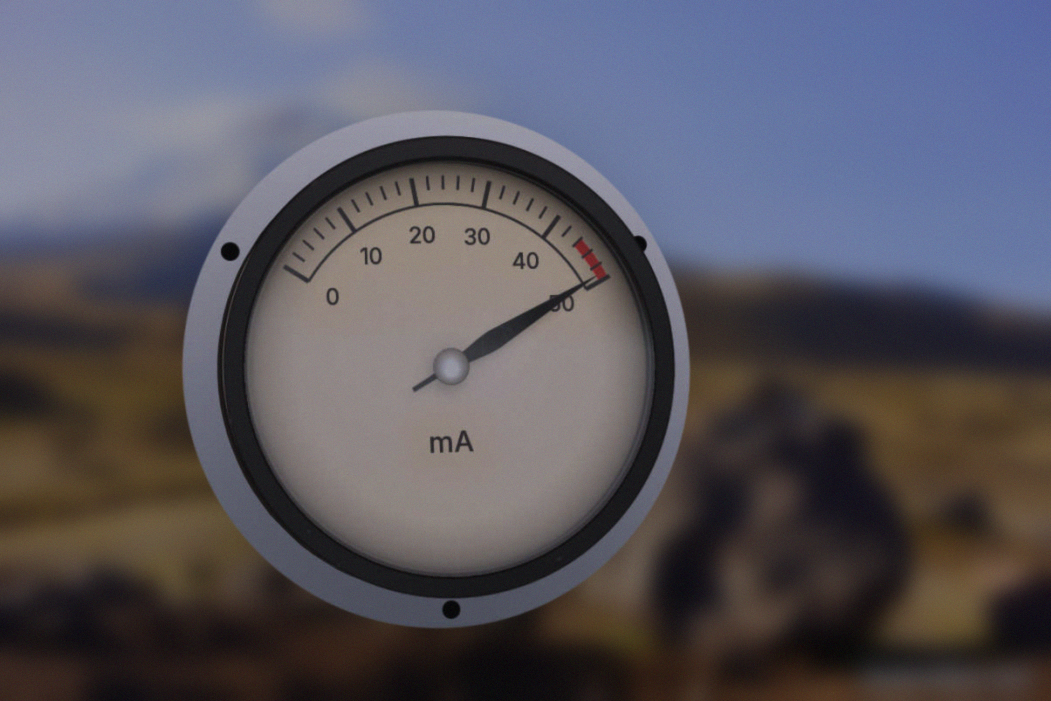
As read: **49** mA
